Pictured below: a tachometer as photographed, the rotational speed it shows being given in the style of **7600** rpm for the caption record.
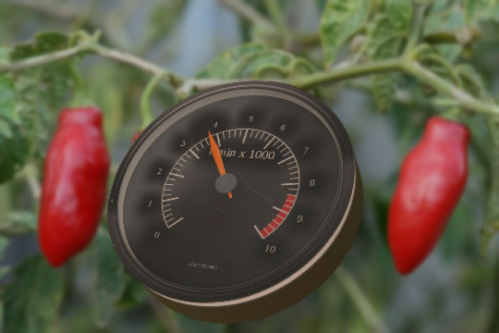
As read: **3800** rpm
